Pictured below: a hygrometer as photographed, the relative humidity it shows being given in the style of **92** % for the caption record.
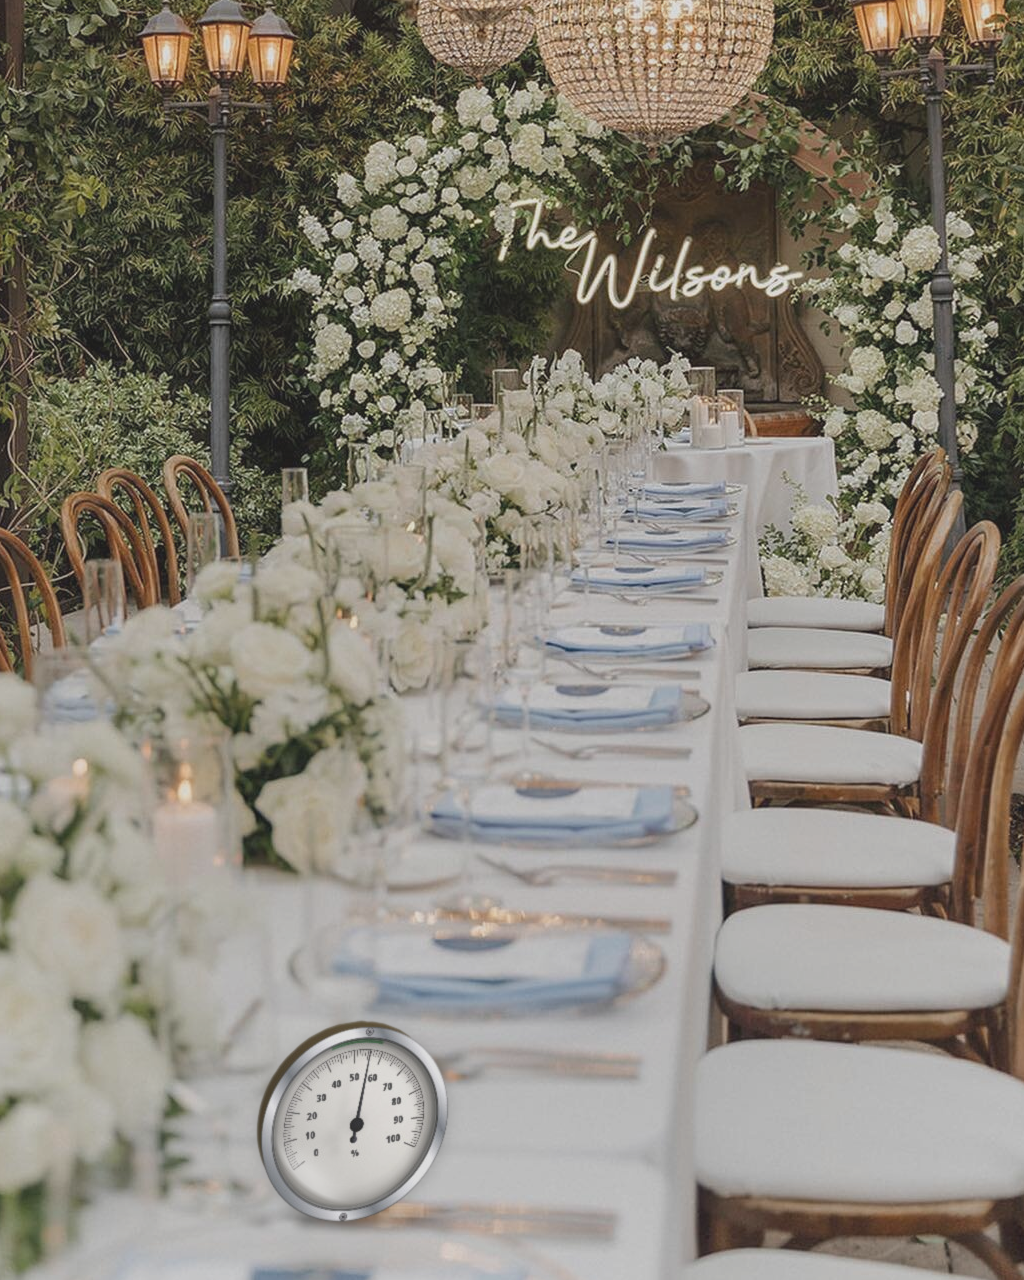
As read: **55** %
